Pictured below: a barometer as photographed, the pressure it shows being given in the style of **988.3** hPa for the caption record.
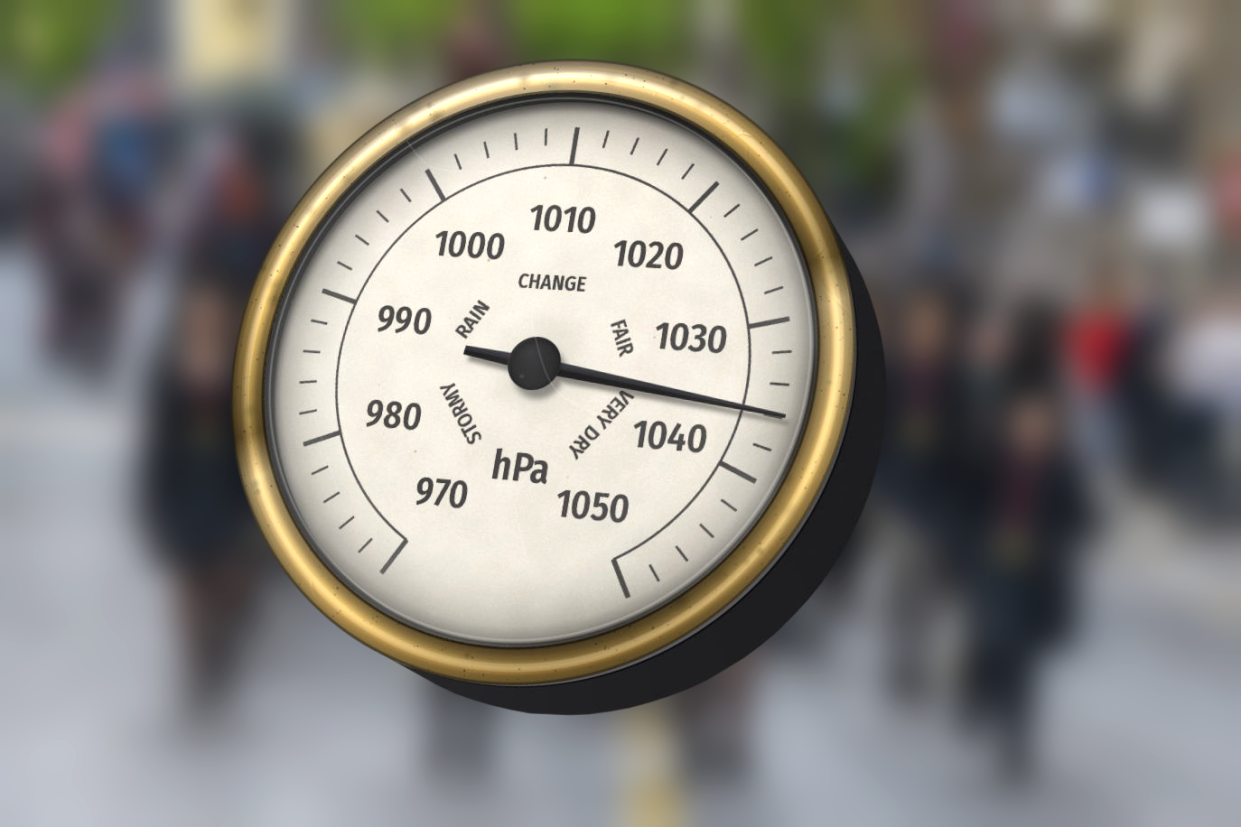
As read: **1036** hPa
